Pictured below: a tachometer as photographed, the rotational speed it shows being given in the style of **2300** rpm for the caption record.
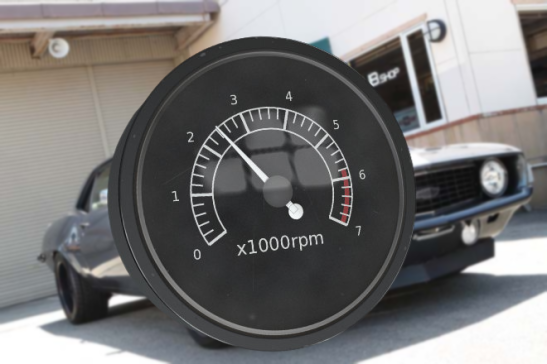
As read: **2400** rpm
